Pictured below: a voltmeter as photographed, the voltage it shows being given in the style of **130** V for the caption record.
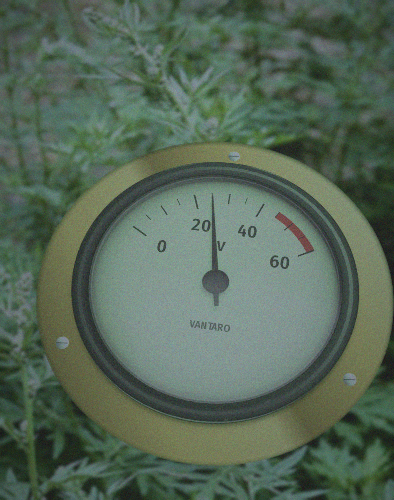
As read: **25** V
